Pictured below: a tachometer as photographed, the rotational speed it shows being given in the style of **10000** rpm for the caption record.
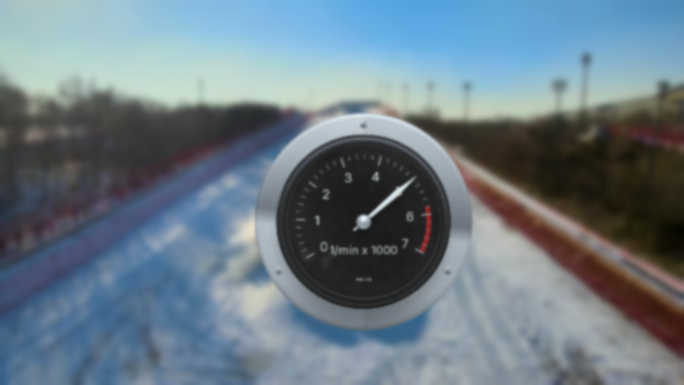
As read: **5000** rpm
